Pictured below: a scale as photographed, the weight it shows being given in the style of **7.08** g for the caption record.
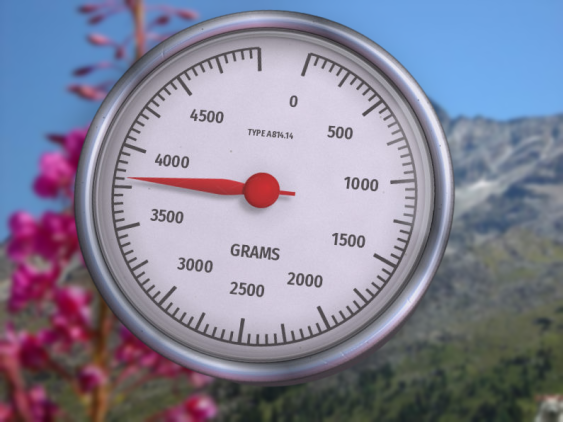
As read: **3800** g
